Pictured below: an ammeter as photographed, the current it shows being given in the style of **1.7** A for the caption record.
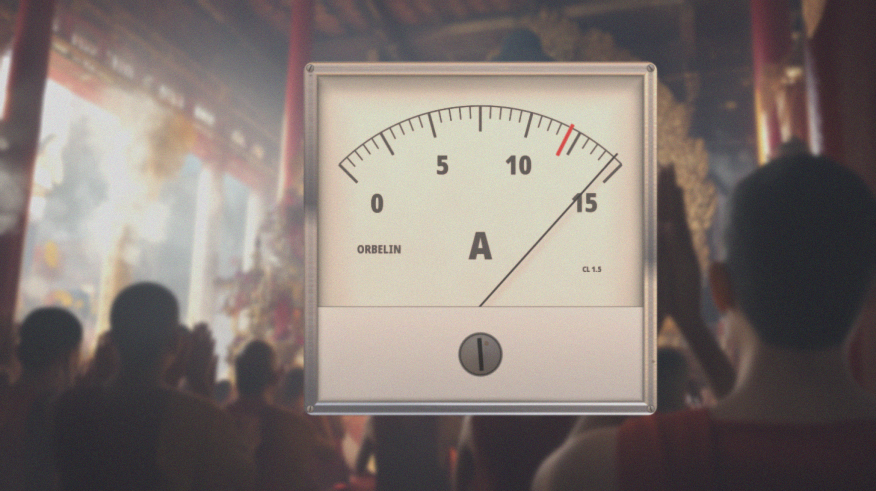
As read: **14.5** A
